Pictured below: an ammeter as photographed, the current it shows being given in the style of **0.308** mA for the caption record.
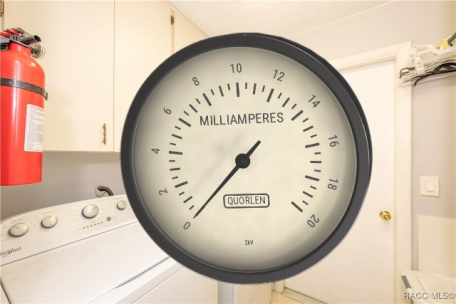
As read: **0** mA
